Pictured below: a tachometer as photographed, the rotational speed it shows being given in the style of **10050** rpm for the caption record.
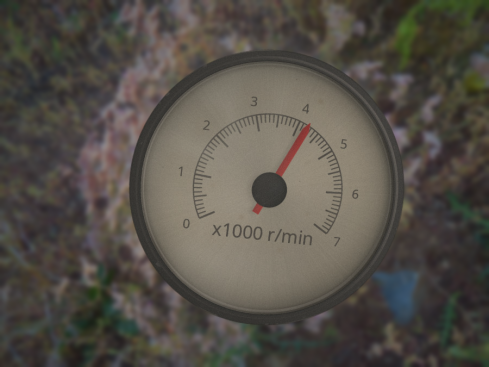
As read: **4200** rpm
